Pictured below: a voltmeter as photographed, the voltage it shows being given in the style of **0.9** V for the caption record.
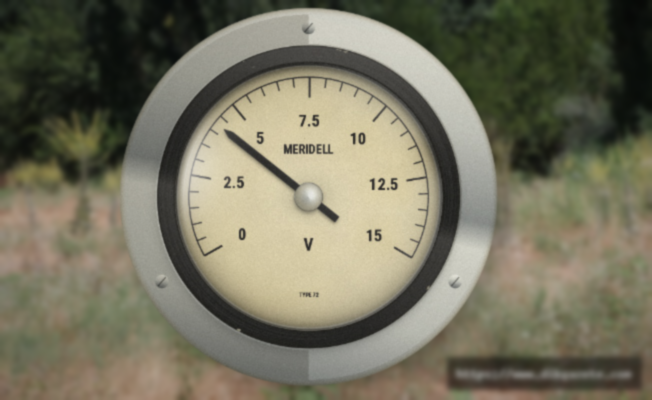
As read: **4.25** V
